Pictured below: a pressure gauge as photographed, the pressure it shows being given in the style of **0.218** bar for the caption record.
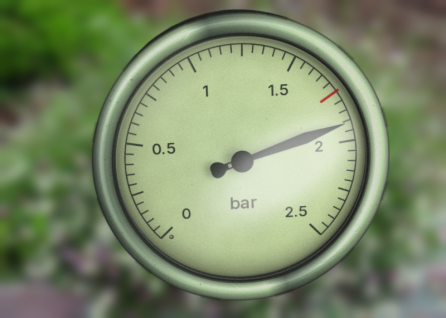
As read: **1.9** bar
